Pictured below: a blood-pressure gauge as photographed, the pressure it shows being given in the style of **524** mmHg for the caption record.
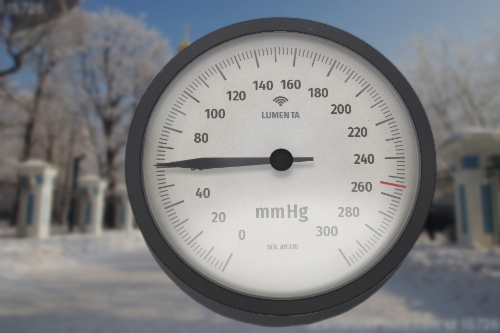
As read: **60** mmHg
